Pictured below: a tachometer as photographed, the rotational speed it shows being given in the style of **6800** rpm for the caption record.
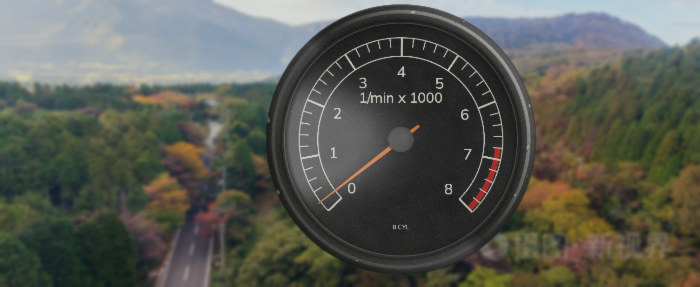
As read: **200** rpm
